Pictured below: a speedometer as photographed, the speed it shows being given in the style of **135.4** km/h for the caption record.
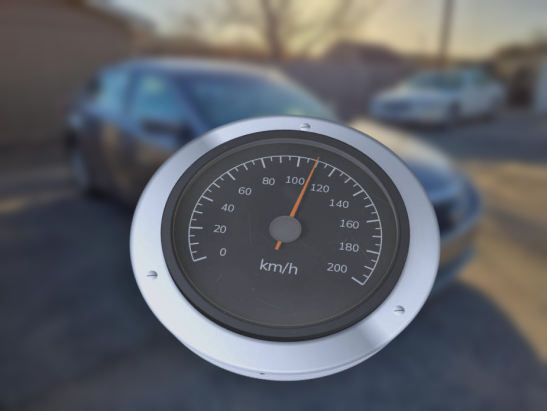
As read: **110** km/h
